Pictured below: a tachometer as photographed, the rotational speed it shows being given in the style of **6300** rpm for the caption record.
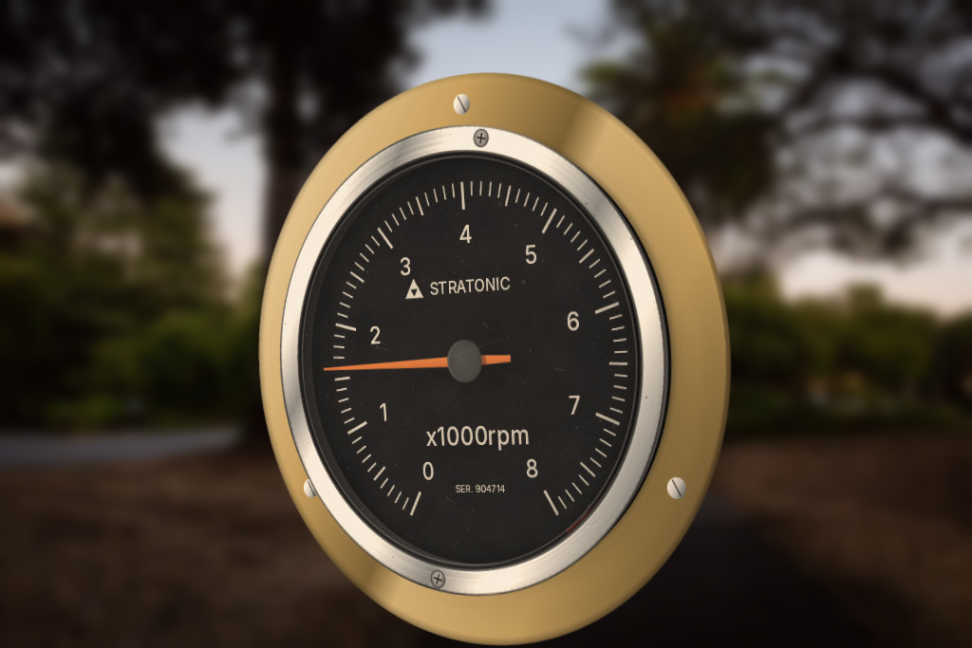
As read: **1600** rpm
